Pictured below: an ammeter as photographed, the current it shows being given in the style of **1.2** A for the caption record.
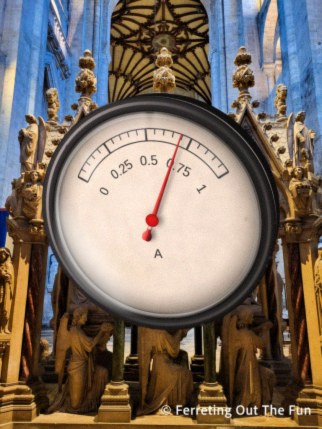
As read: **0.7** A
